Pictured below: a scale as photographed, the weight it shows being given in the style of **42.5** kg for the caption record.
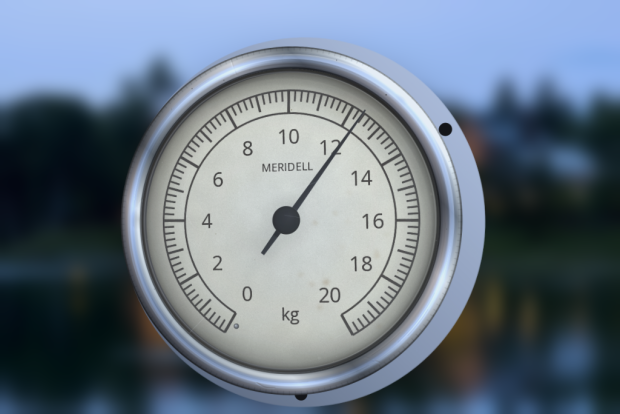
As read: **12.4** kg
